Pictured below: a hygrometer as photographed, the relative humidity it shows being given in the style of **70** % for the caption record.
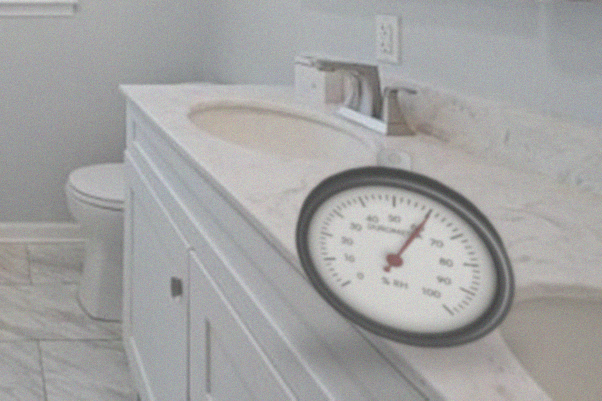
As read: **60** %
